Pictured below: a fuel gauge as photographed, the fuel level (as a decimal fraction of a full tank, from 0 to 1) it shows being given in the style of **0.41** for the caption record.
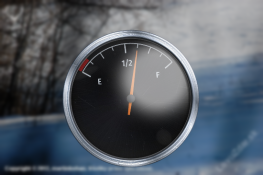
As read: **0.625**
